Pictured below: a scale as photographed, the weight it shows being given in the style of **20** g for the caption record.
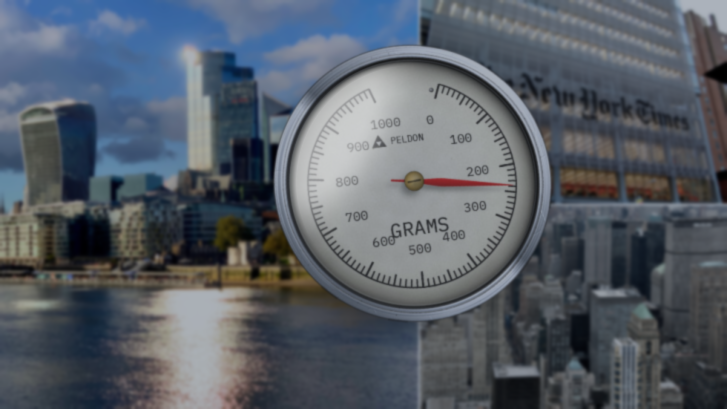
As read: **240** g
